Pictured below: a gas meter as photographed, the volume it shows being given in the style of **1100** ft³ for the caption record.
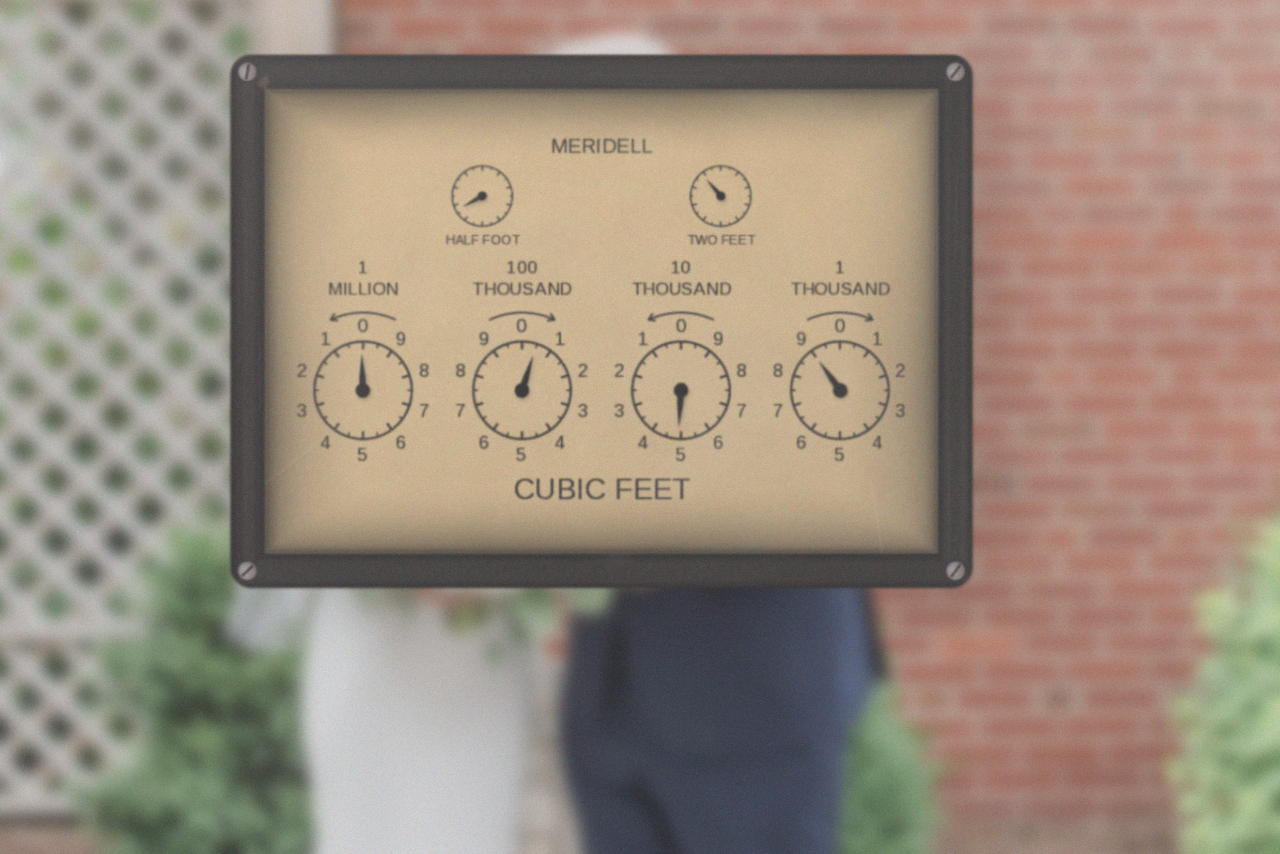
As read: **4900** ft³
